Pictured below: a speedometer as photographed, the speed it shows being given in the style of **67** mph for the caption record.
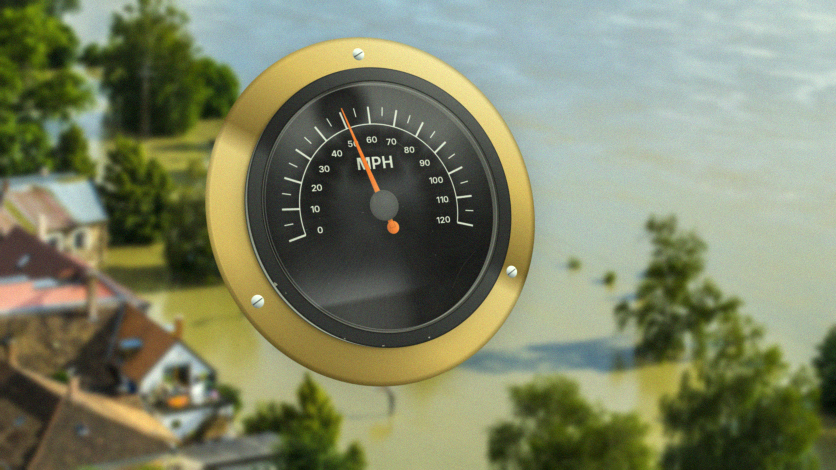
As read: **50** mph
